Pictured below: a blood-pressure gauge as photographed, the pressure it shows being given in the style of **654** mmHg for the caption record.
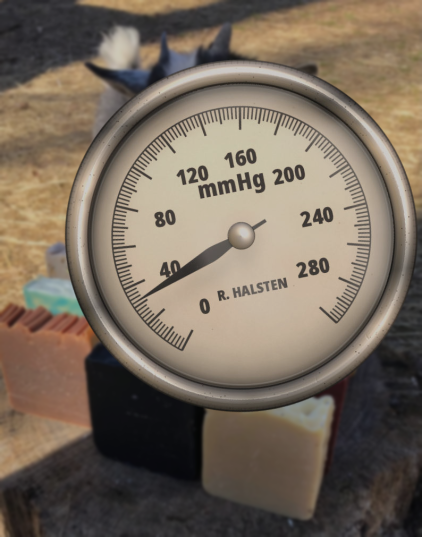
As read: **32** mmHg
